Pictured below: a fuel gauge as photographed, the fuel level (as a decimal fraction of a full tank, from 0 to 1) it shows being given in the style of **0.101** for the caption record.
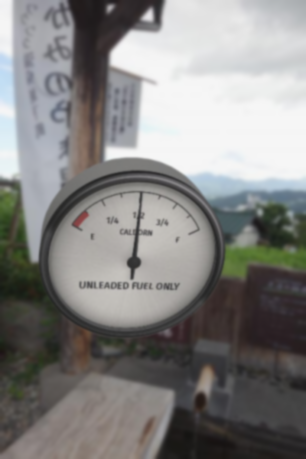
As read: **0.5**
